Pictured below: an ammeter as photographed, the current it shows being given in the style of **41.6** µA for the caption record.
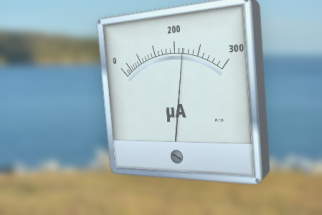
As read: **220** µA
